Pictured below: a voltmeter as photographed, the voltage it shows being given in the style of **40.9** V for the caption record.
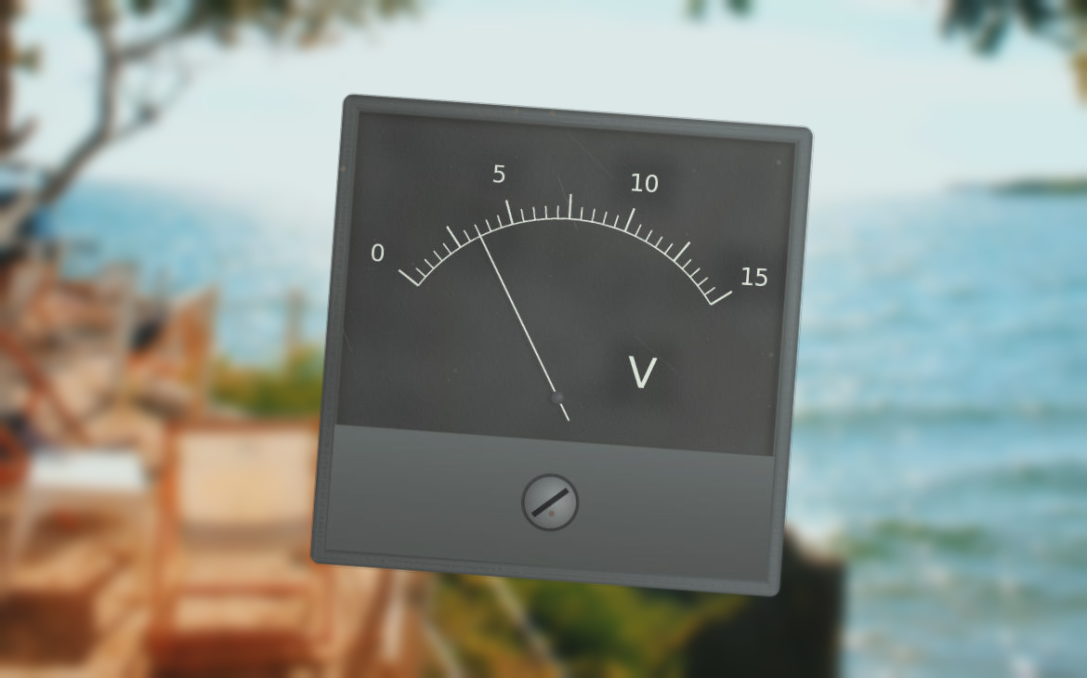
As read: **3.5** V
